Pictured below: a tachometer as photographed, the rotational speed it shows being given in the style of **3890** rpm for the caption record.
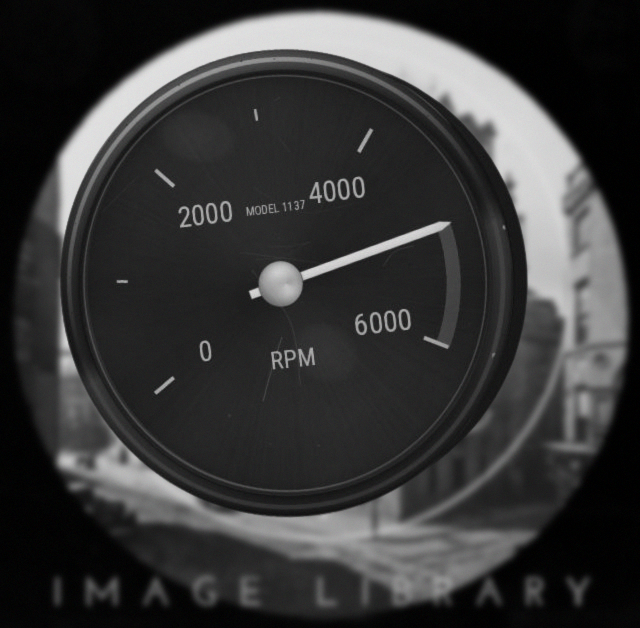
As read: **5000** rpm
